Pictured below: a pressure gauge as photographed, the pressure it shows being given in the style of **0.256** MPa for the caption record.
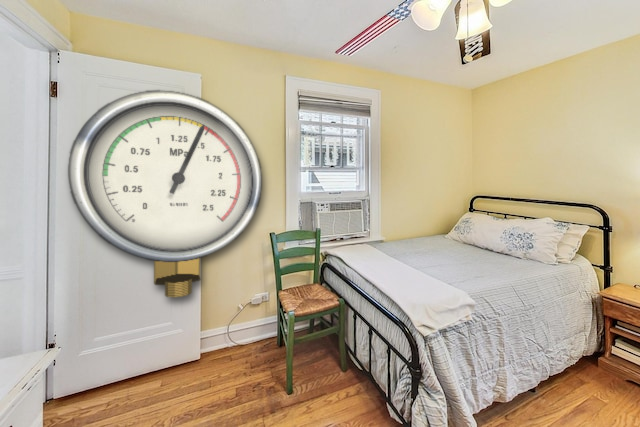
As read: **1.45** MPa
